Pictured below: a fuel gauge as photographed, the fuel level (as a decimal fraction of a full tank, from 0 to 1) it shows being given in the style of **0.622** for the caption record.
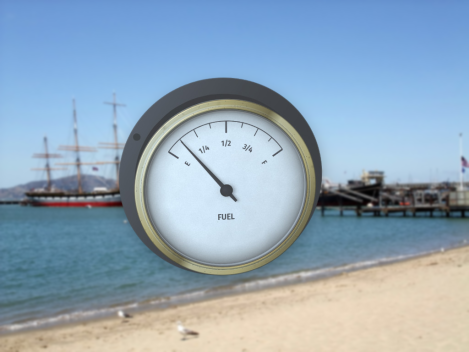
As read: **0.125**
